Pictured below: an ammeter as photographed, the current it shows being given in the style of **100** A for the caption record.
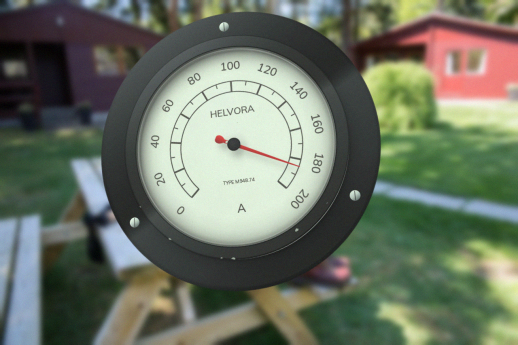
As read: **185** A
